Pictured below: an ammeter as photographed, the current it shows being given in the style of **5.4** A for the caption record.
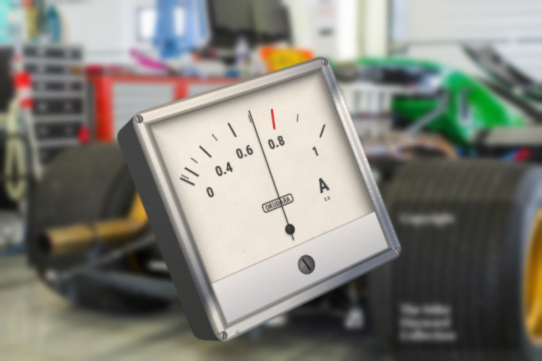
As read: **0.7** A
